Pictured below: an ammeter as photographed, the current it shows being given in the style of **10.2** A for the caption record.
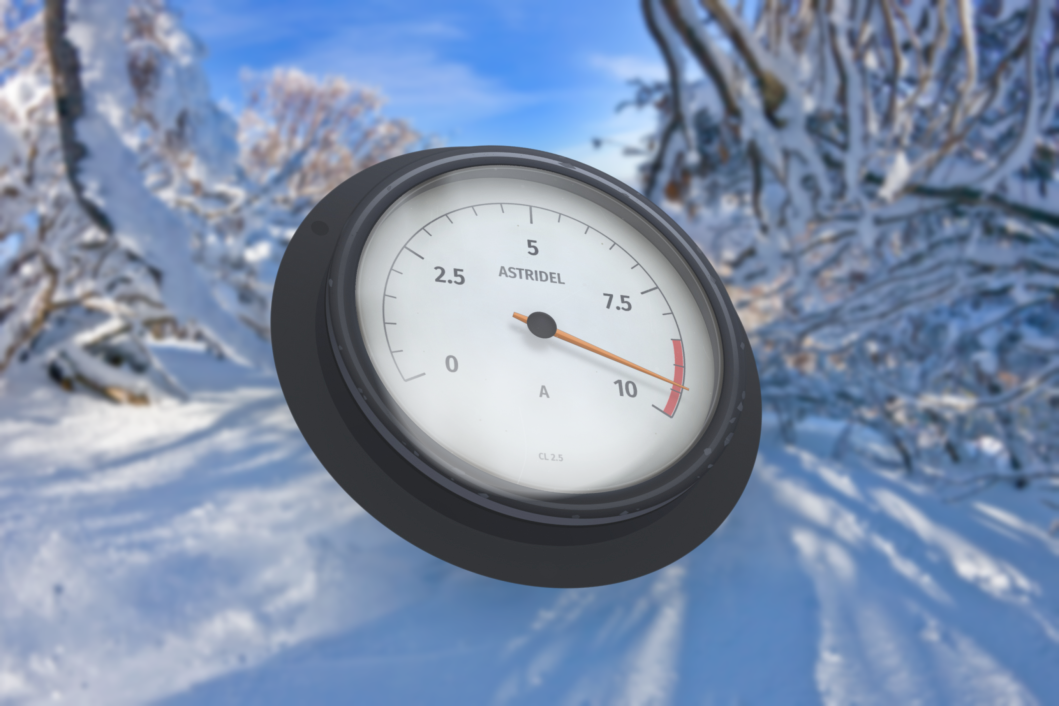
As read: **9.5** A
